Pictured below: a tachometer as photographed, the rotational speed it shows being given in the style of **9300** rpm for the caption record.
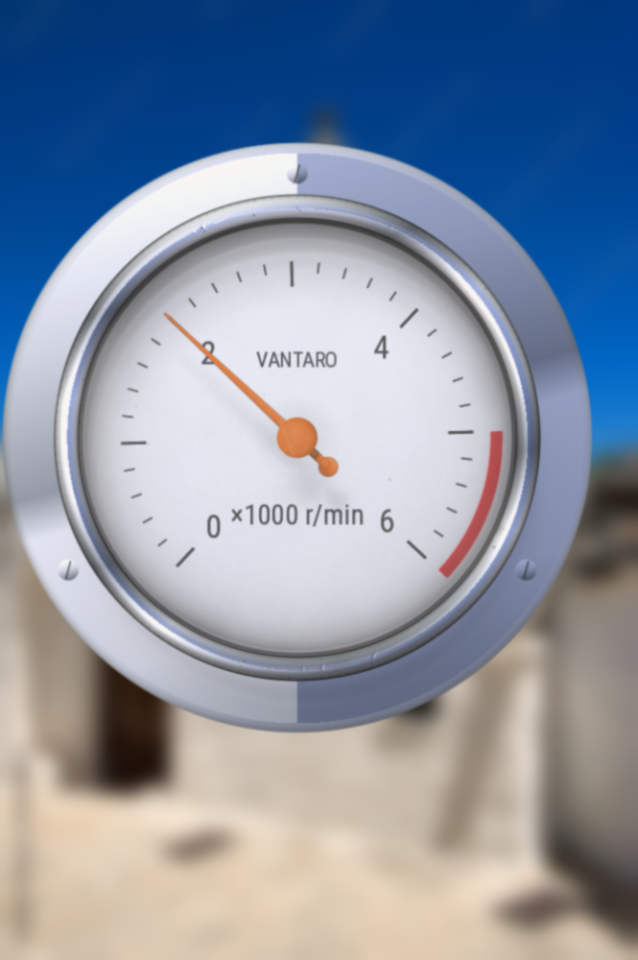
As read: **2000** rpm
